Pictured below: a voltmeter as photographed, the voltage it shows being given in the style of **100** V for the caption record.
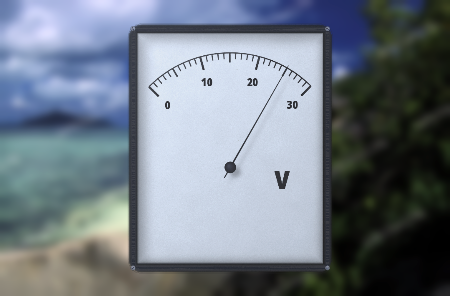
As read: **25** V
